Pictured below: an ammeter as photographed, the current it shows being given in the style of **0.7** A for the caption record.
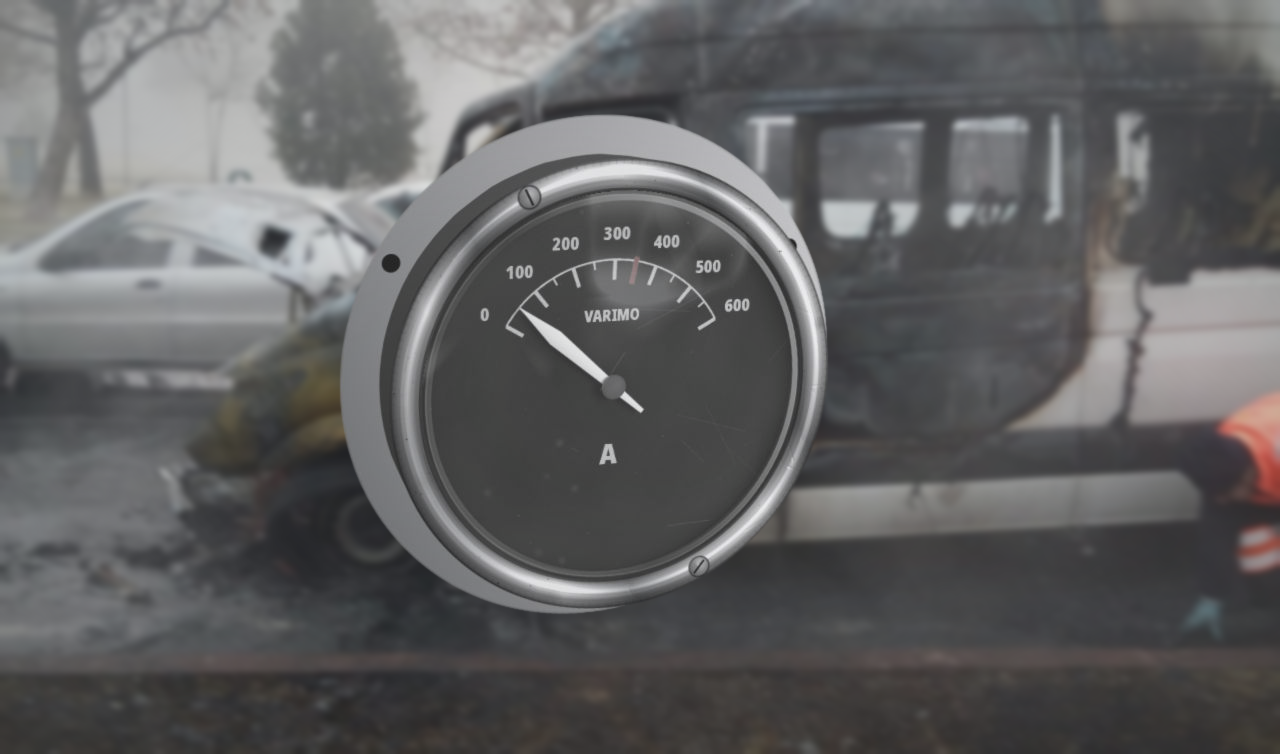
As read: **50** A
